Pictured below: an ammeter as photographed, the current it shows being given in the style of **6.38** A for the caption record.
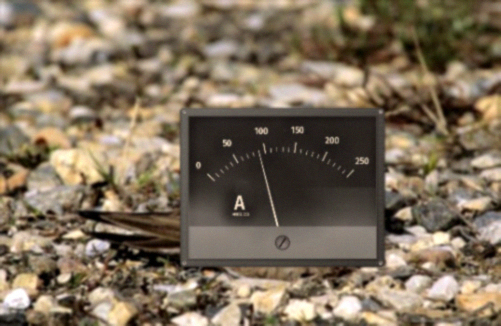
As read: **90** A
